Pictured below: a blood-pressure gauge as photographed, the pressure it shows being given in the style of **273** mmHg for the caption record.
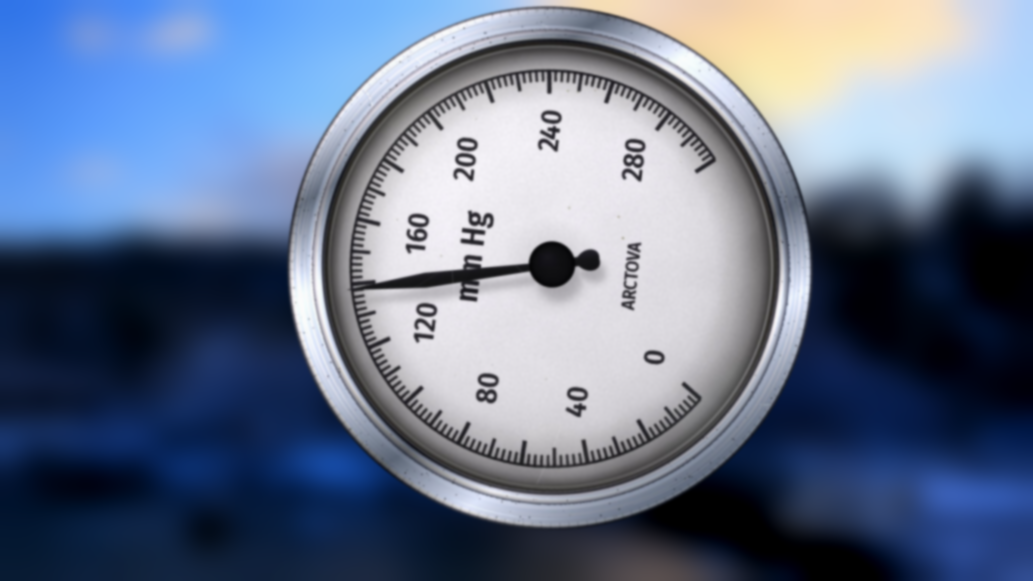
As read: **138** mmHg
